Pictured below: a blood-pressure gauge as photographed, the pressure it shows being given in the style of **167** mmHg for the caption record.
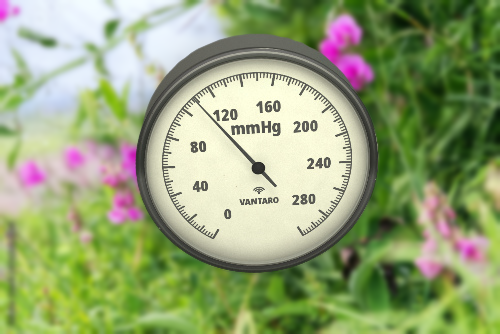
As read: **110** mmHg
